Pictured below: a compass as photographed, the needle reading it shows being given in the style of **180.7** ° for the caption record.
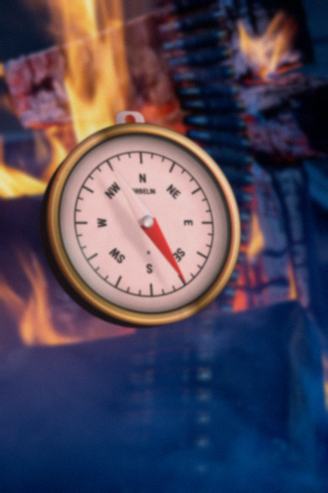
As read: **150** °
